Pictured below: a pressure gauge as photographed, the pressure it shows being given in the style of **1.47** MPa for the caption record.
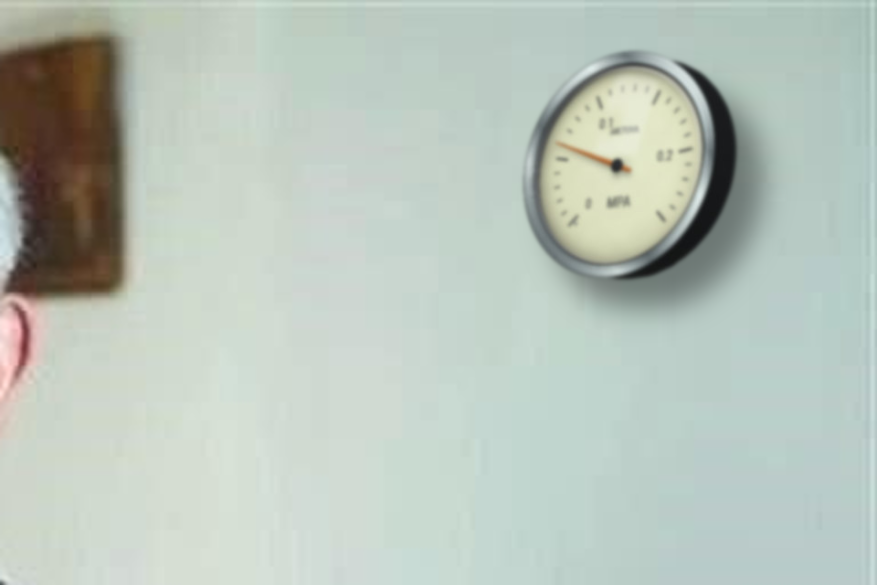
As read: **0.06** MPa
